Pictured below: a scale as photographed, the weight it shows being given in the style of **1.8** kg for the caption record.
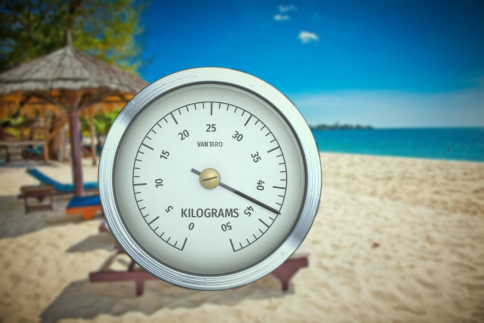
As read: **43** kg
